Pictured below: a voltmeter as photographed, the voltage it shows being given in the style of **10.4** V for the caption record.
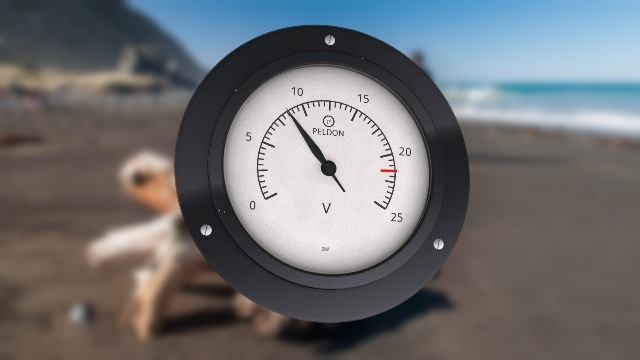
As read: **8.5** V
